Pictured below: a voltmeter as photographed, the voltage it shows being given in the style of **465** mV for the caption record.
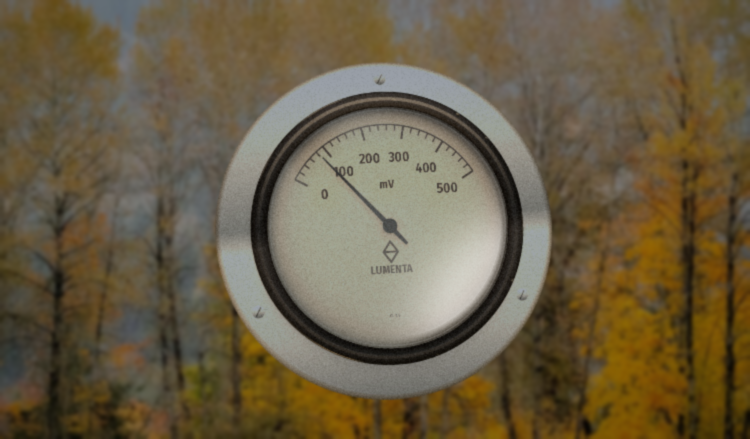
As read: **80** mV
